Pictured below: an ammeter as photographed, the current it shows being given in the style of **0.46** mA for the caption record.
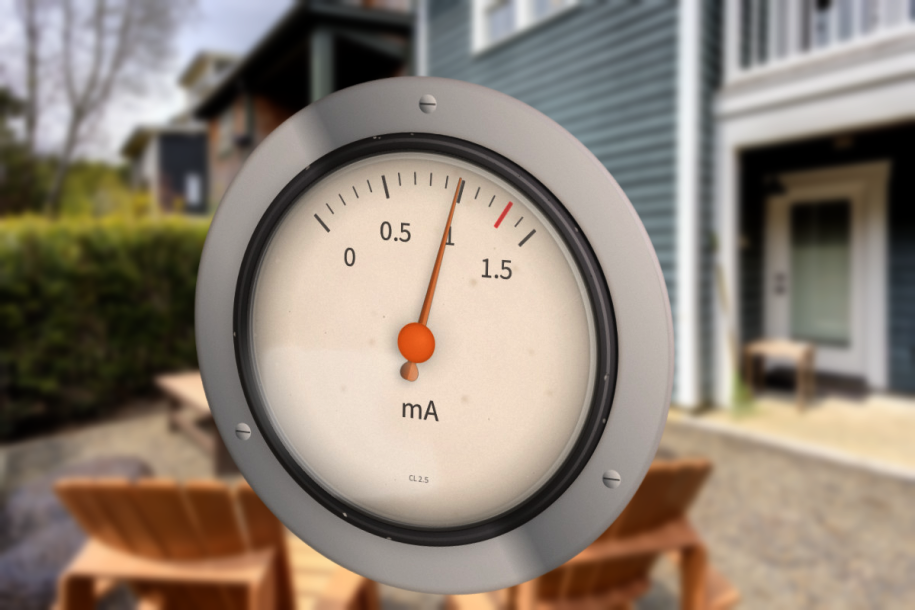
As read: **1** mA
